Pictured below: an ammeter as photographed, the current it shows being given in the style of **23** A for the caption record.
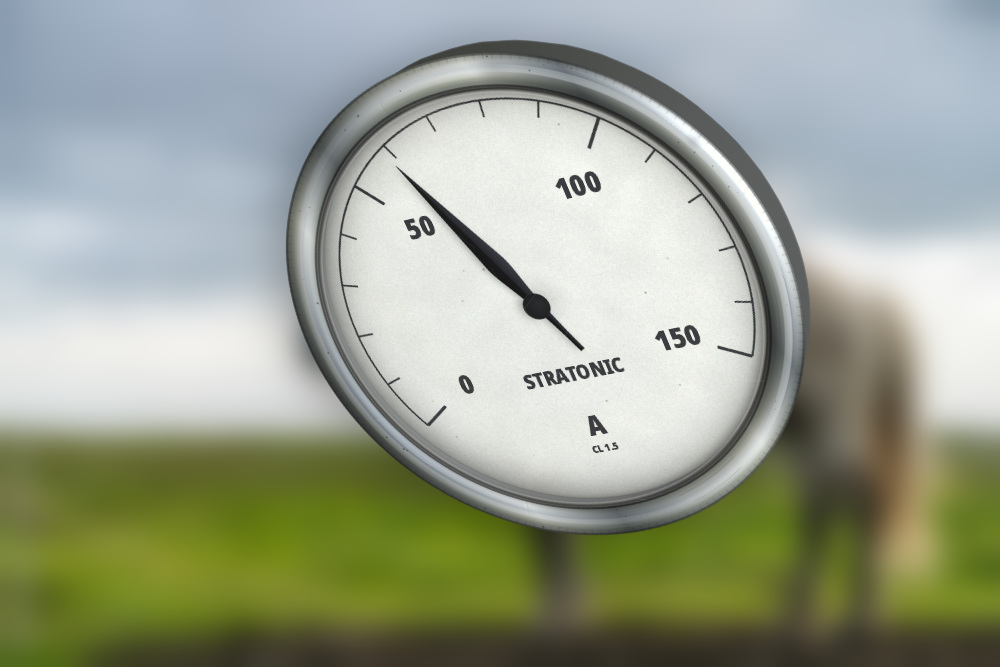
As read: **60** A
